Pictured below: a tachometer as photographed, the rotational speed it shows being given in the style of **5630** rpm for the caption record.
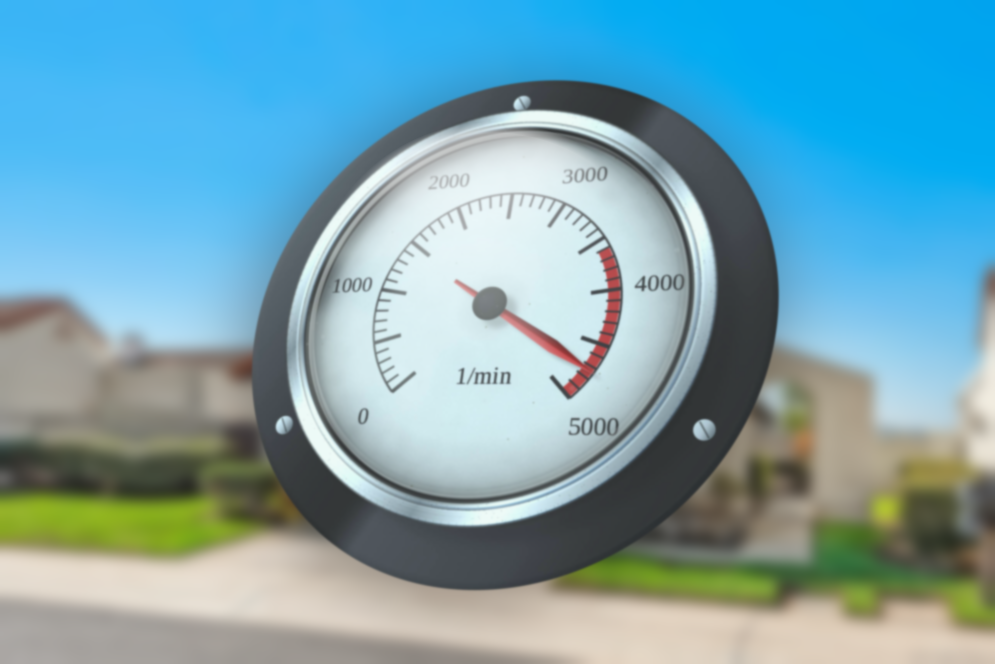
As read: **4750** rpm
